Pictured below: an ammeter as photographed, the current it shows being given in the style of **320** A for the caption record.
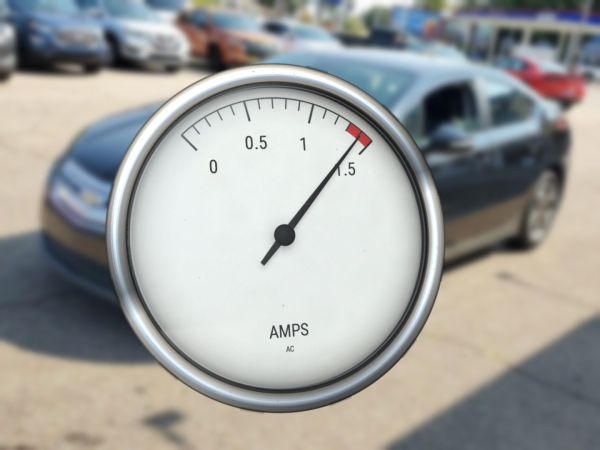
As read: **1.4** A
